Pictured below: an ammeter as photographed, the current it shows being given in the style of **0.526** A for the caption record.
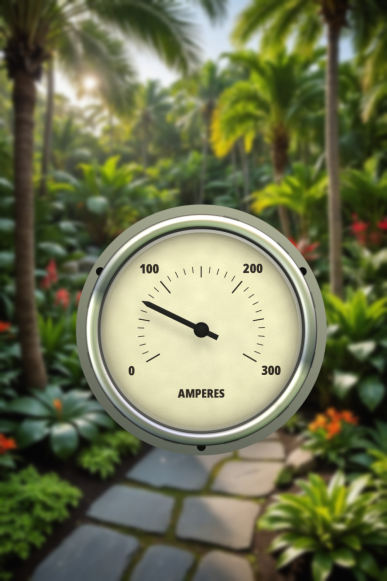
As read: **70** A
